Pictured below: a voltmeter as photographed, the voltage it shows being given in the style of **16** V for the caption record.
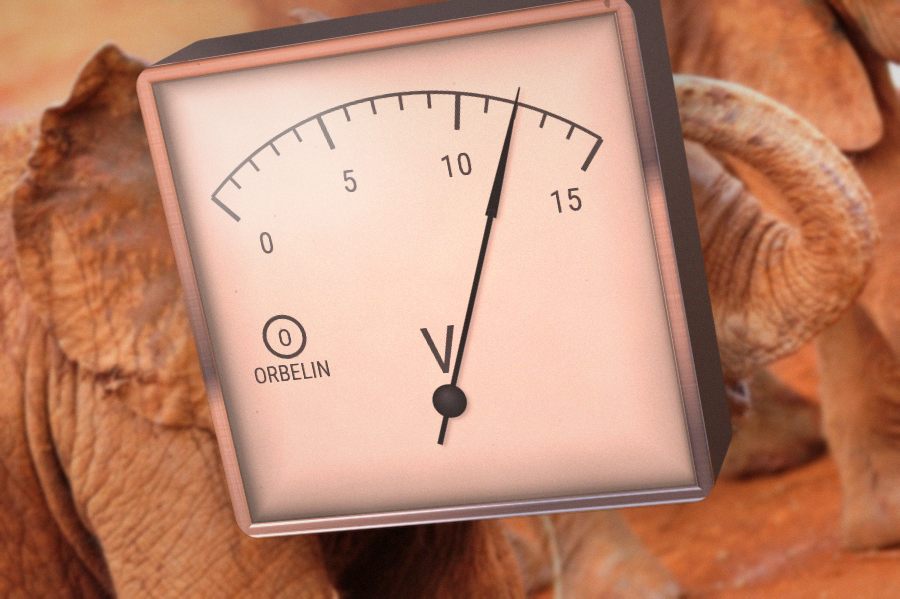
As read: **12** V
